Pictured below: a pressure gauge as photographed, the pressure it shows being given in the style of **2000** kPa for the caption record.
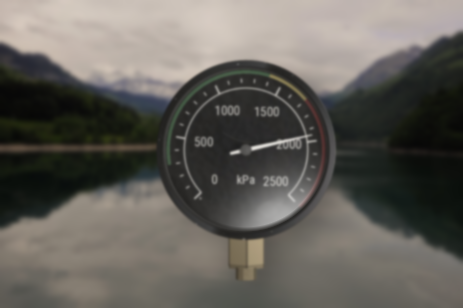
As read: **1950** kPa
